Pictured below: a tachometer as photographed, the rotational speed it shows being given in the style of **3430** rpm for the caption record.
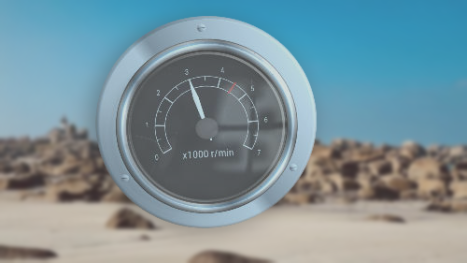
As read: **3000** rpm
